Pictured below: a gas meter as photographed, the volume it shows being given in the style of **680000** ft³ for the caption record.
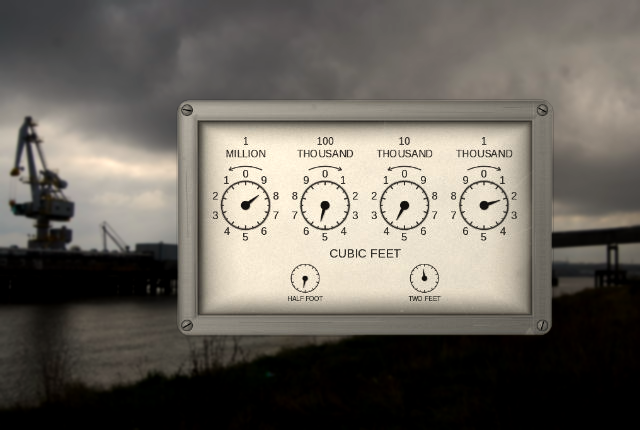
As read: **854200** ft³
